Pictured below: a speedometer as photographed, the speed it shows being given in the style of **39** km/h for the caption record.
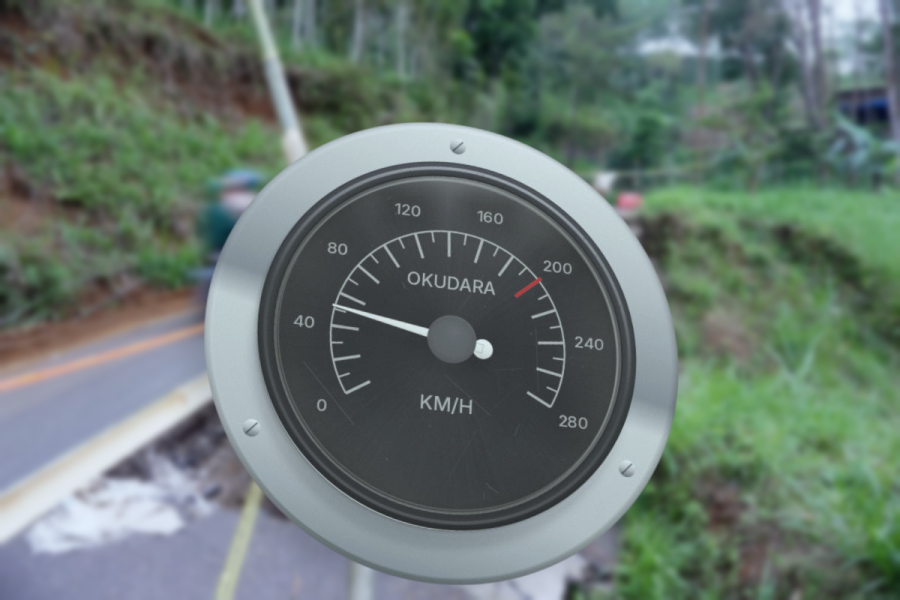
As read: **50** km/h
